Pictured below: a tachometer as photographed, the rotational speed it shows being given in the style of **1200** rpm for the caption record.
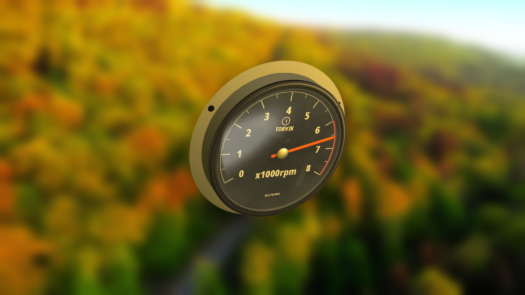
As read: **6500** rpm
